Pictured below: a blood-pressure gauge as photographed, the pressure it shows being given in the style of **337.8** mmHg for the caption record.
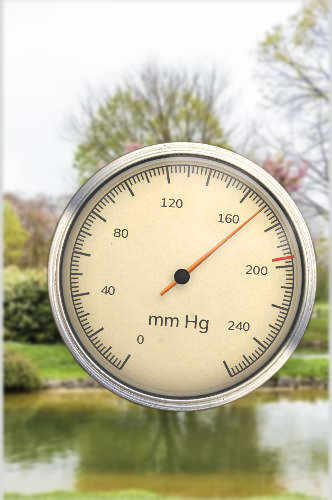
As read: **170** mmHg
